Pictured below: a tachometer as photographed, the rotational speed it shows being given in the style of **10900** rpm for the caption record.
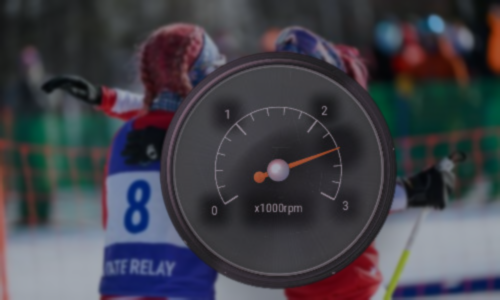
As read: **2400** rpm
